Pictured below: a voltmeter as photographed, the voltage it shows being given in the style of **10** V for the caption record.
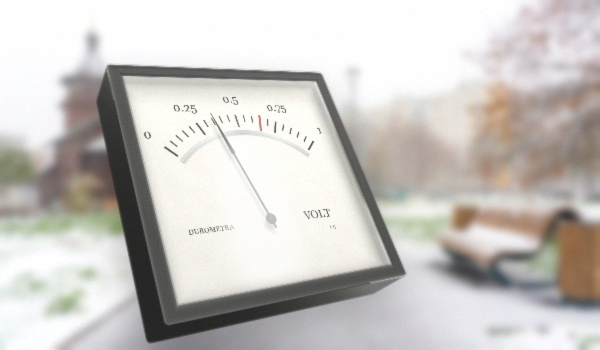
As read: **0.35** V
